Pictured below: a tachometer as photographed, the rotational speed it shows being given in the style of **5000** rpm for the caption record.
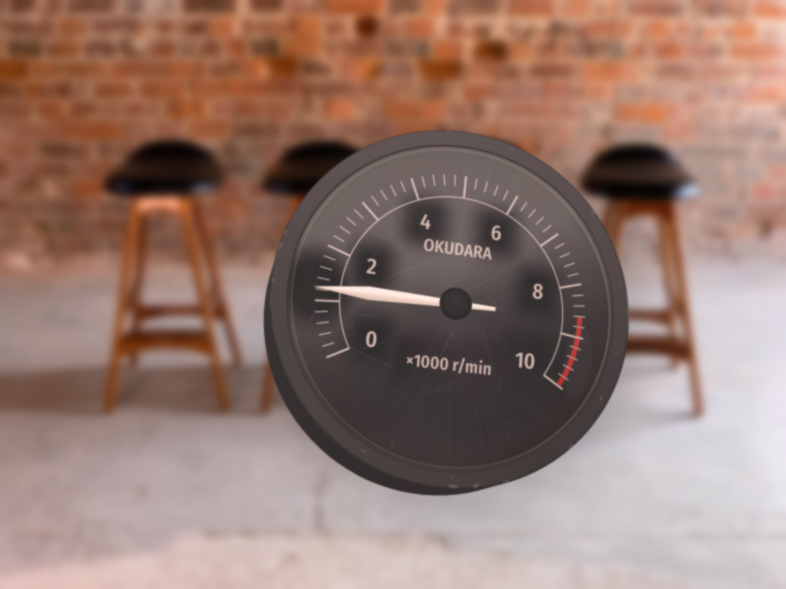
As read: **1200** rpm
